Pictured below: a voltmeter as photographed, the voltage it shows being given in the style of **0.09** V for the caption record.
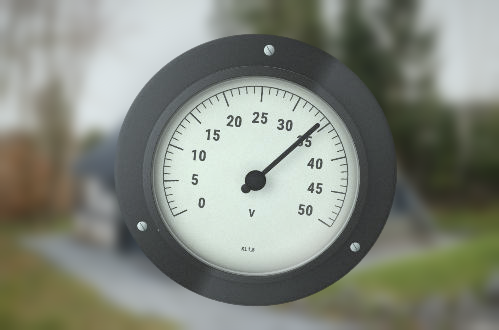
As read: **34** V
